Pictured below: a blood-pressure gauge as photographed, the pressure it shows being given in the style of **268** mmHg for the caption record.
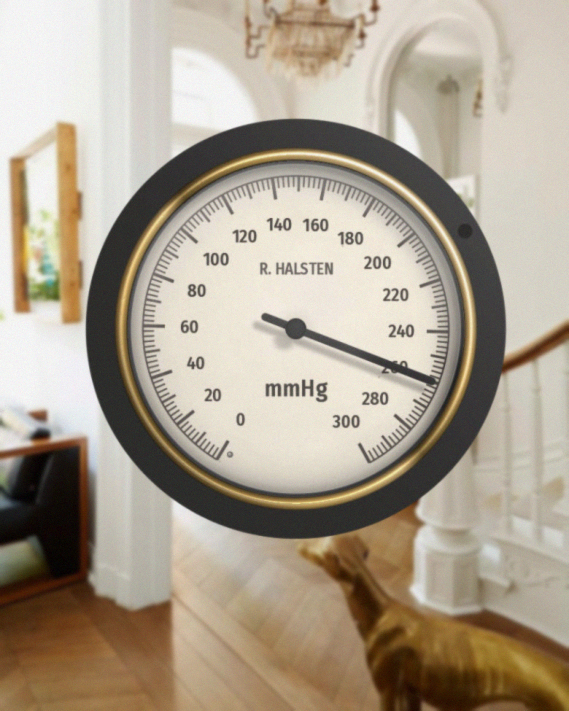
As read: **260** mmHg
